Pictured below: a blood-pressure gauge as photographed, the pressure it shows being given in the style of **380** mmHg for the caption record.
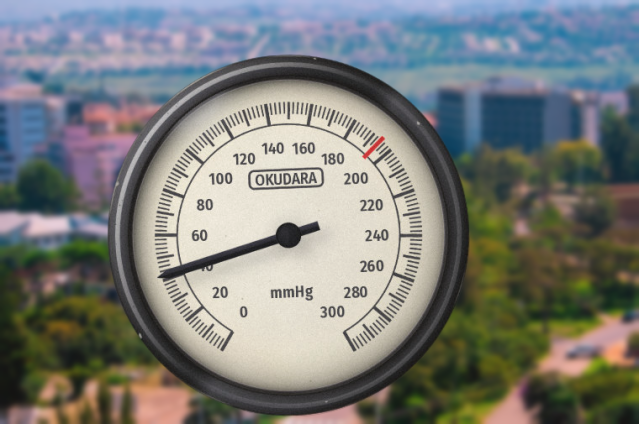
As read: **42** mmHg
